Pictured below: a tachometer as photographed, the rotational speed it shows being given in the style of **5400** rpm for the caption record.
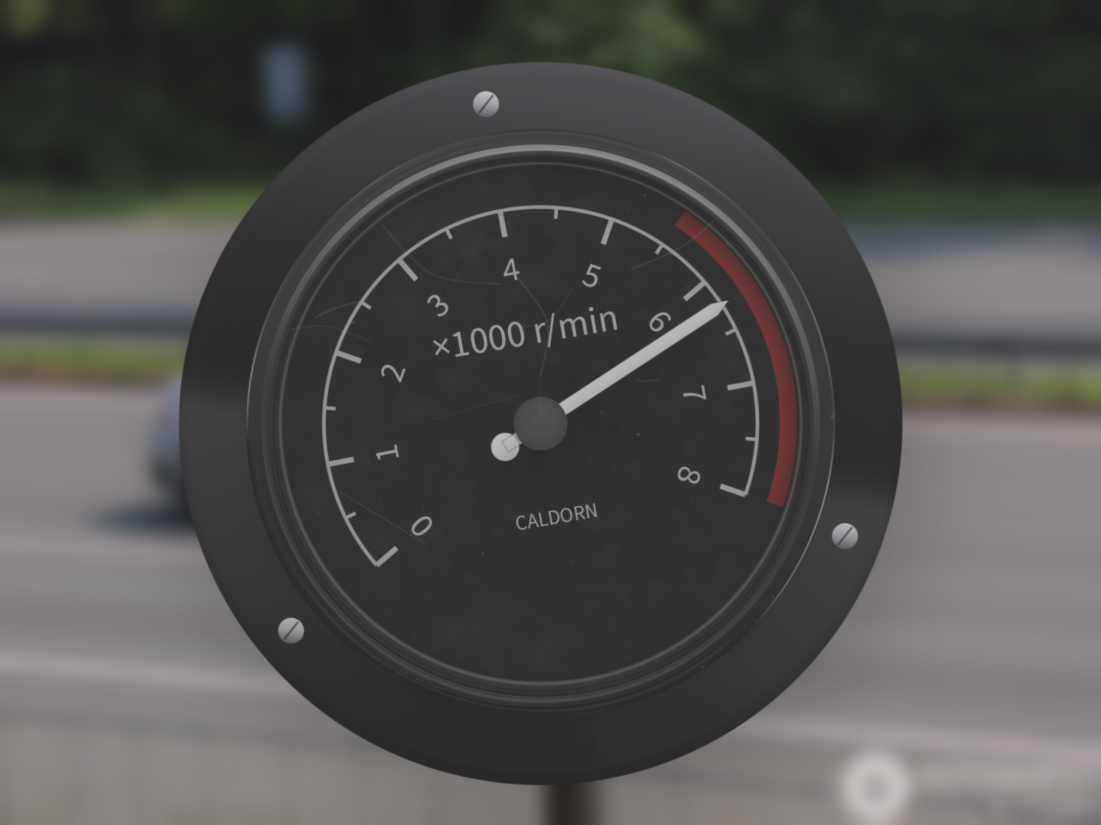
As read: **6250** rpm
